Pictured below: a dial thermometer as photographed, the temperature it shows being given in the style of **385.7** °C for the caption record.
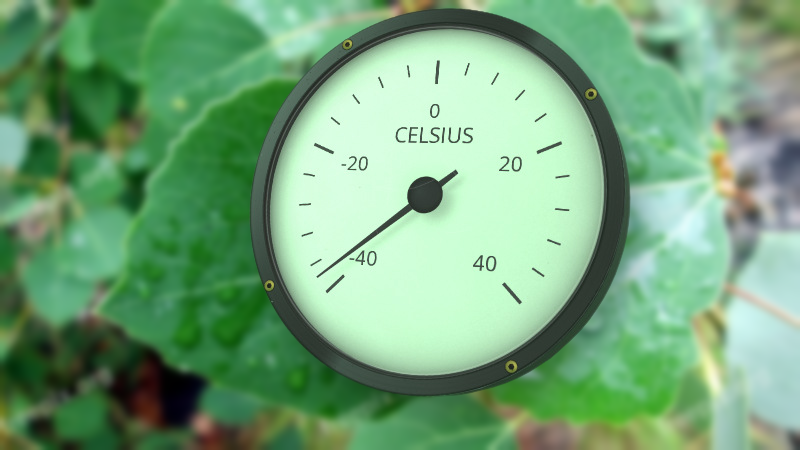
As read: **-38** °C
